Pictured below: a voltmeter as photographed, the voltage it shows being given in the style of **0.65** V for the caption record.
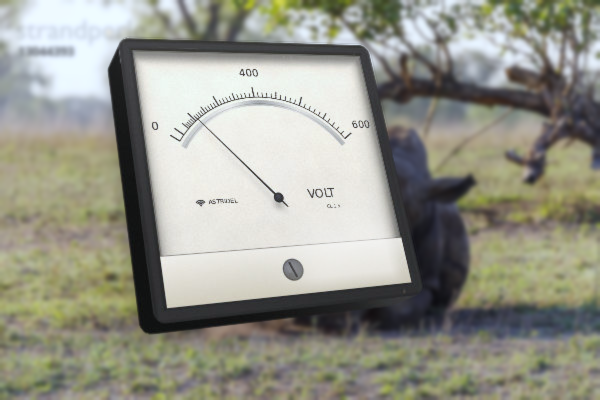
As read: **200** V
